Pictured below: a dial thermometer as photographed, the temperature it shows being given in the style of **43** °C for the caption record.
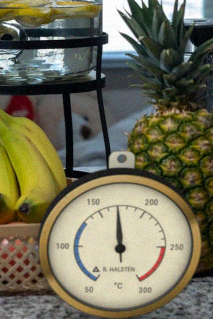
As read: **170** °C
